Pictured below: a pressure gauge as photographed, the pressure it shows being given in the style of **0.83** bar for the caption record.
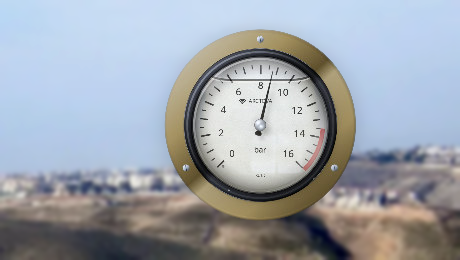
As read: **8.75** bar
